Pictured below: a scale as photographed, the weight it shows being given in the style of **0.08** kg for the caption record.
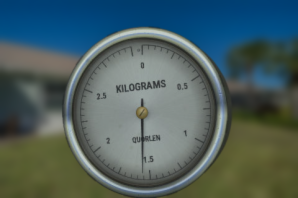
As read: **1.55** kg
